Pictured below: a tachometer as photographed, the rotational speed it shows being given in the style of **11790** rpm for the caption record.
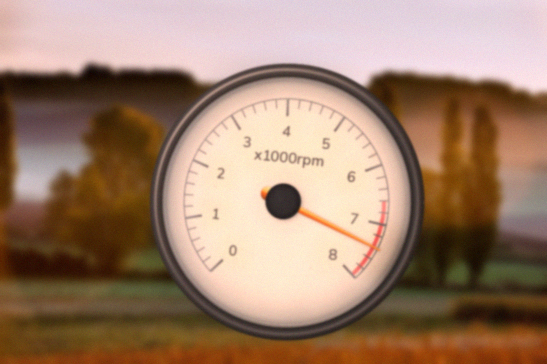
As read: **7400** rpm
